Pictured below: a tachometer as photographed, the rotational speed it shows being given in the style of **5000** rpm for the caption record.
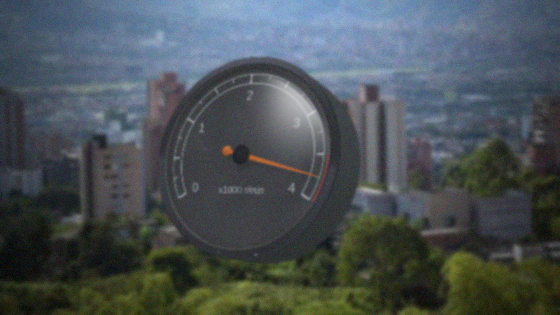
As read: **3750** rpm
